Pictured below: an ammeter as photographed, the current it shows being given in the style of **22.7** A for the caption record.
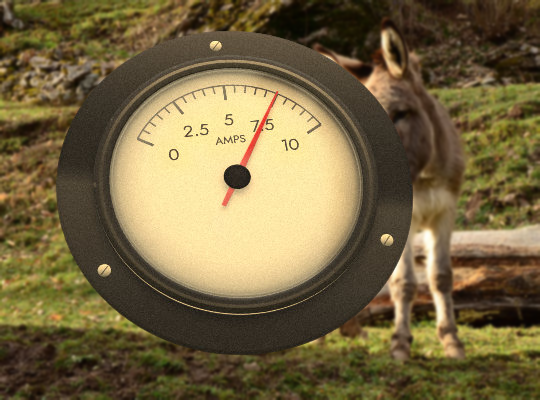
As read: **7.5** A
